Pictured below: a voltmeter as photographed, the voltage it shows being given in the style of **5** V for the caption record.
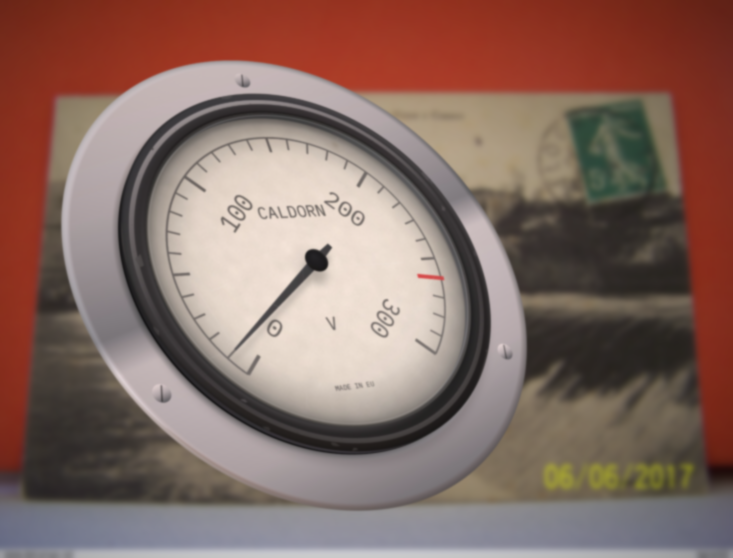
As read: **10** V
